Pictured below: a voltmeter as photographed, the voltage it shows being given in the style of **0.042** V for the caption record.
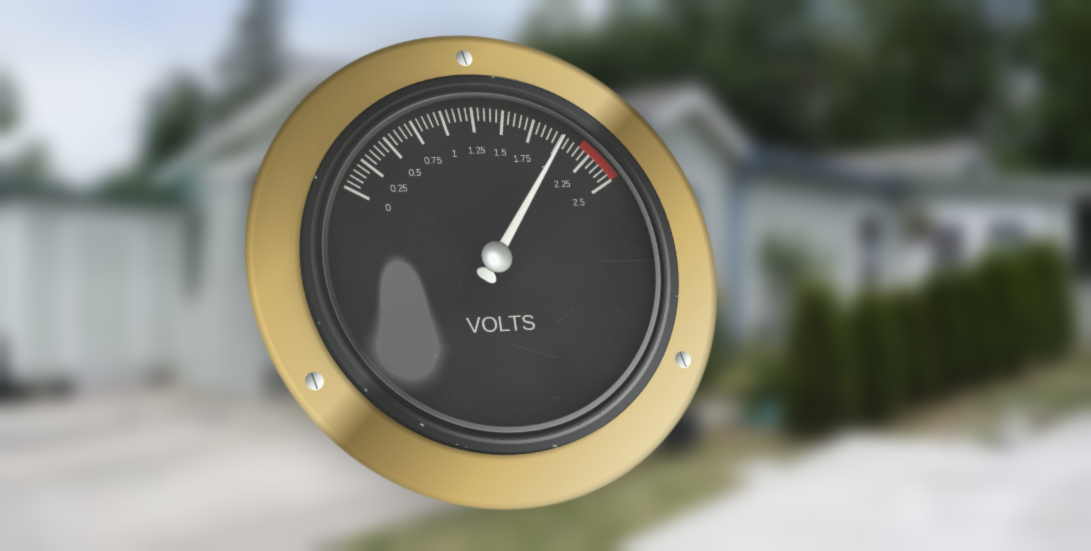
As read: **2** V
